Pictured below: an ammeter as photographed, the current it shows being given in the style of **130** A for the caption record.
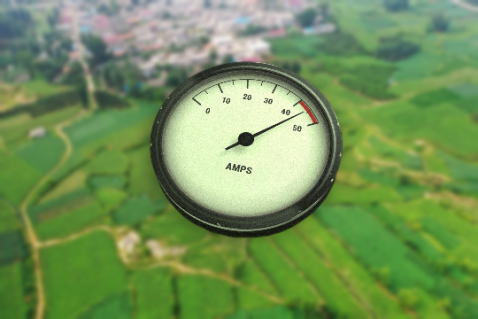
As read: **45** A
